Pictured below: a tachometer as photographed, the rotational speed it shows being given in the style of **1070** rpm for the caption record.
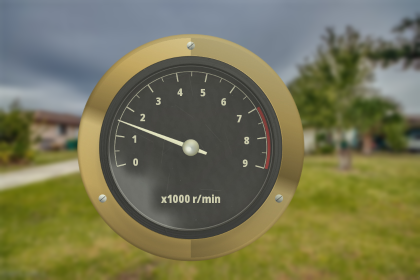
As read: **1500** rpm
